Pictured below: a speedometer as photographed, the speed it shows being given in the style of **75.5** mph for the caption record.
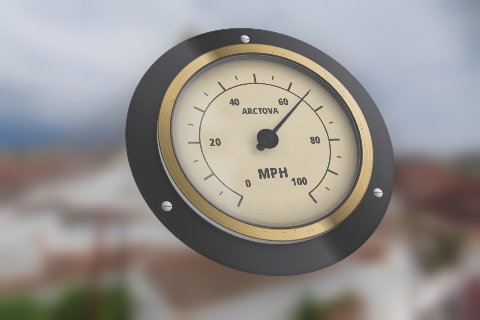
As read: **65** mph
